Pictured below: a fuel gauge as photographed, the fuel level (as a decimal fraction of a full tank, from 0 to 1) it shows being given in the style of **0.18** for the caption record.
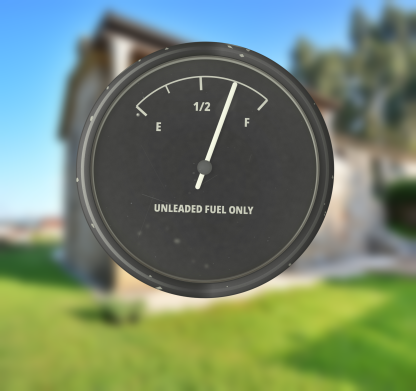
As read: **0.75**
